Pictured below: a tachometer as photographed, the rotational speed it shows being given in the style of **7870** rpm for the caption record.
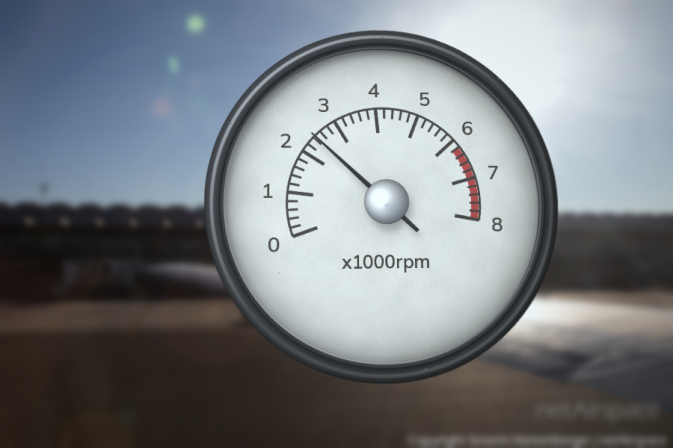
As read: **2400** rpm
